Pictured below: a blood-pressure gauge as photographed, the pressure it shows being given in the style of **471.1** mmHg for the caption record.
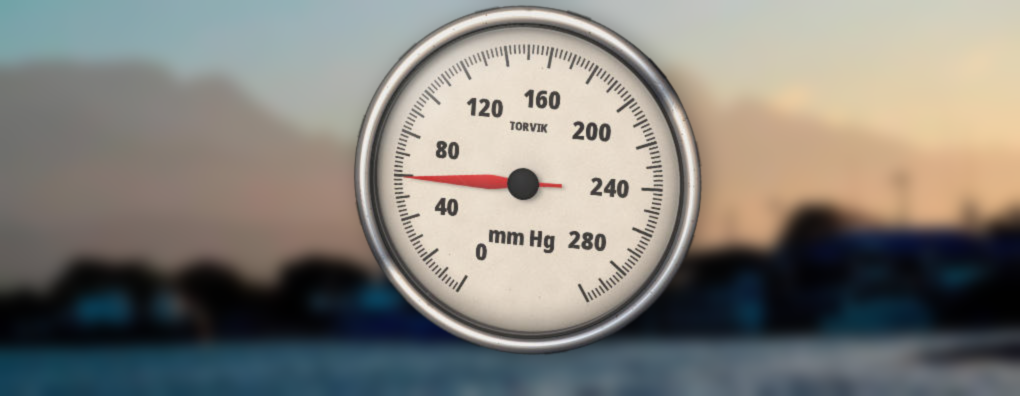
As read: **60** mmHg
